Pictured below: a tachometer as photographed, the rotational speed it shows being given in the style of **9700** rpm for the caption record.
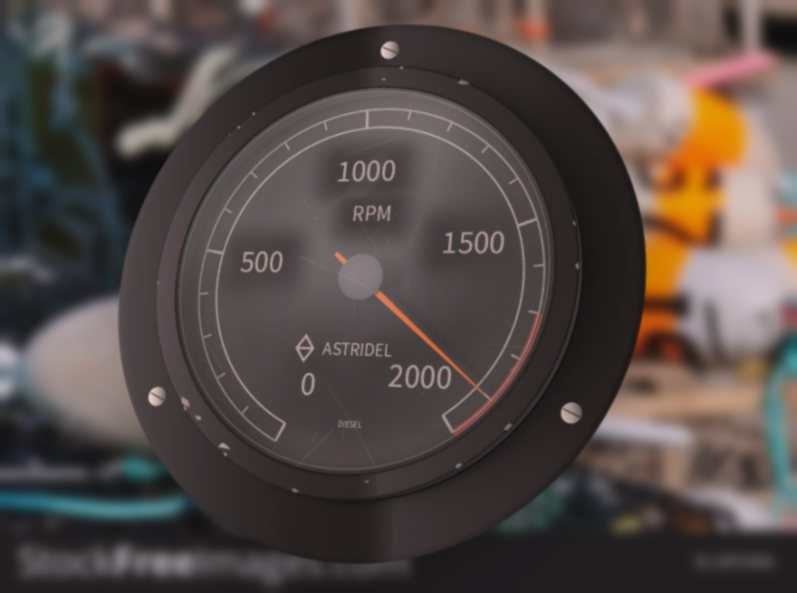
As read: **1900** rpm
